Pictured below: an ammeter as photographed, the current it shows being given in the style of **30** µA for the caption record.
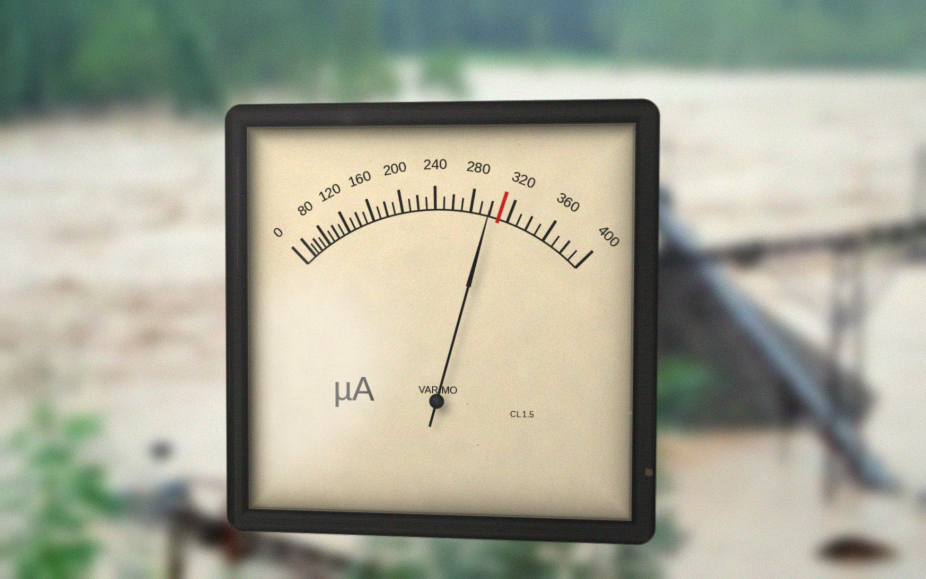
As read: **300** µA
